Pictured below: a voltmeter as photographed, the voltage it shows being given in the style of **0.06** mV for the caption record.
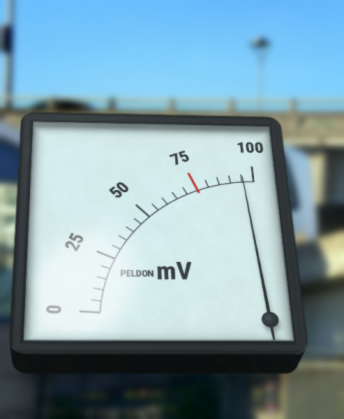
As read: **95** mV
